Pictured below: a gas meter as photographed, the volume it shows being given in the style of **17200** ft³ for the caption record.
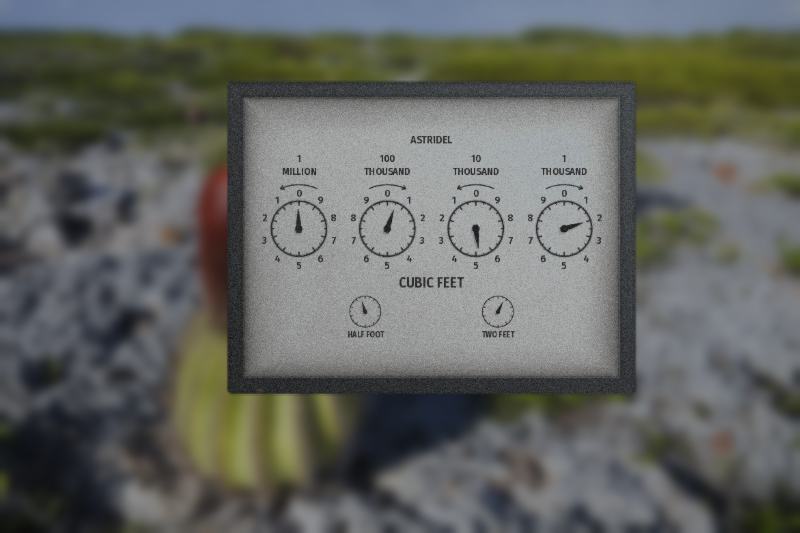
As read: **5200** ft³
